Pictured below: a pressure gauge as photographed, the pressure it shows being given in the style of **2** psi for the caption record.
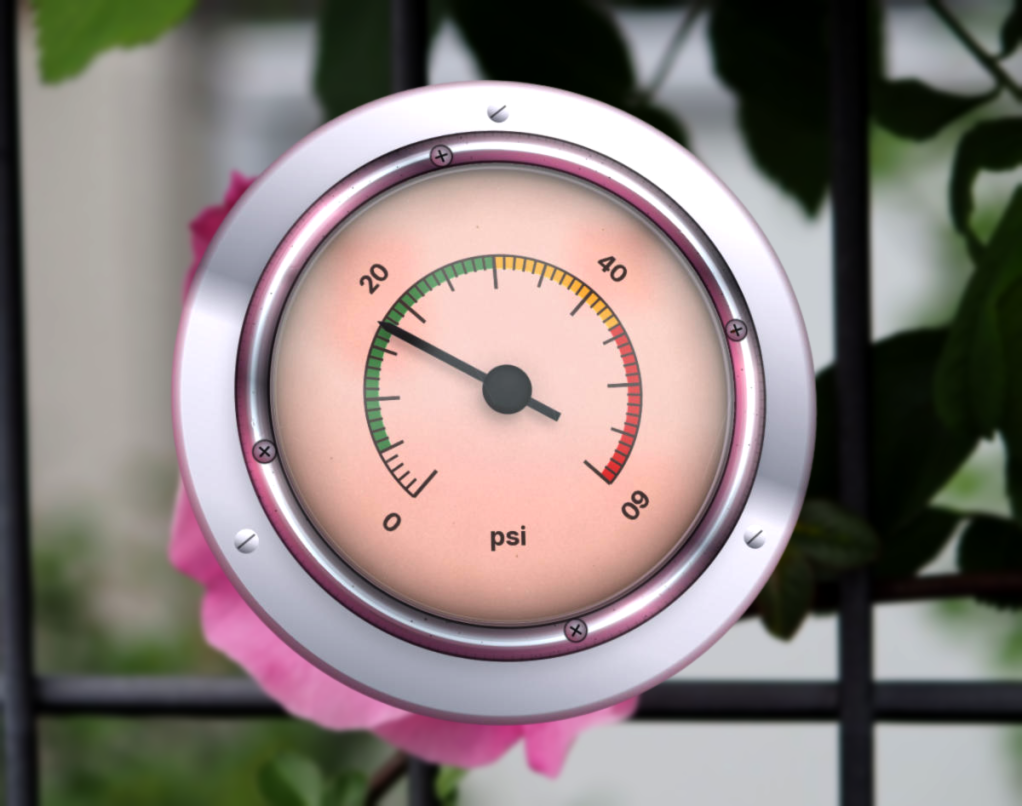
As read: **17** psi
